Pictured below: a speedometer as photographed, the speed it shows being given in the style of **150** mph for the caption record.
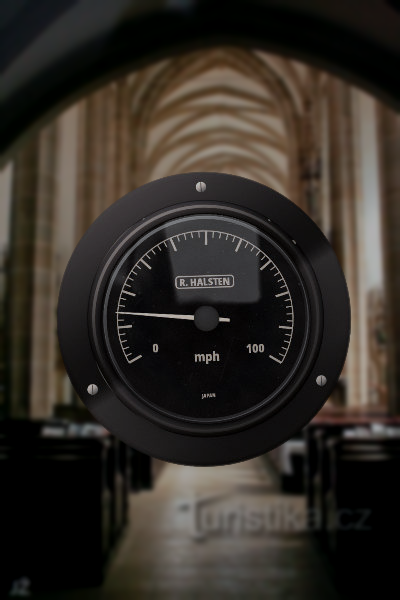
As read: **14** mph
